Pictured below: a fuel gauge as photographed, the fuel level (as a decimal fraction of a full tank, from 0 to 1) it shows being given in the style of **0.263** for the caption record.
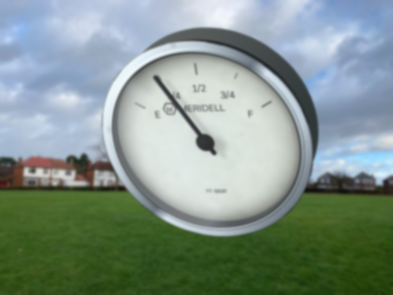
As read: **0.25**
